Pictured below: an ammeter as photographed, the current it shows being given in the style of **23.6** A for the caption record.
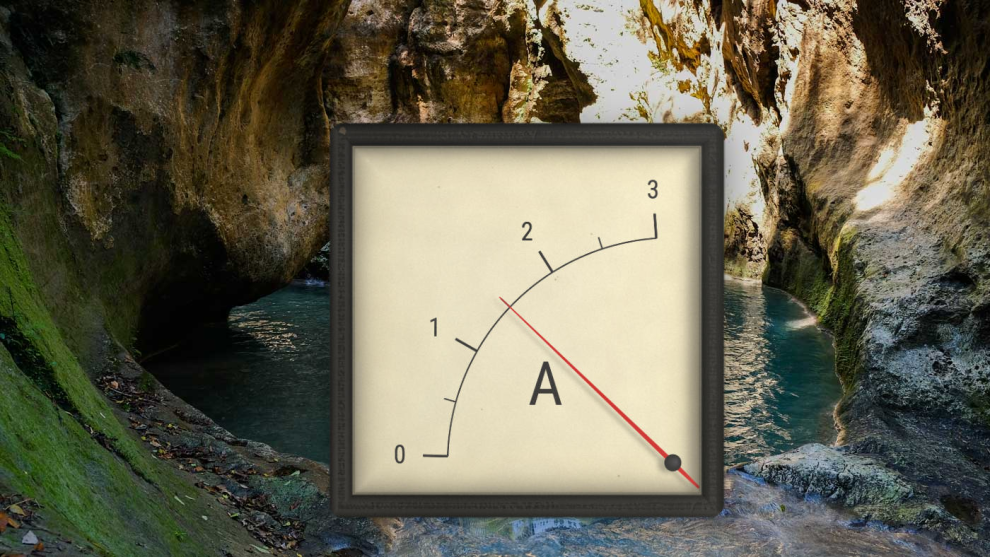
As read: **1.5** A
